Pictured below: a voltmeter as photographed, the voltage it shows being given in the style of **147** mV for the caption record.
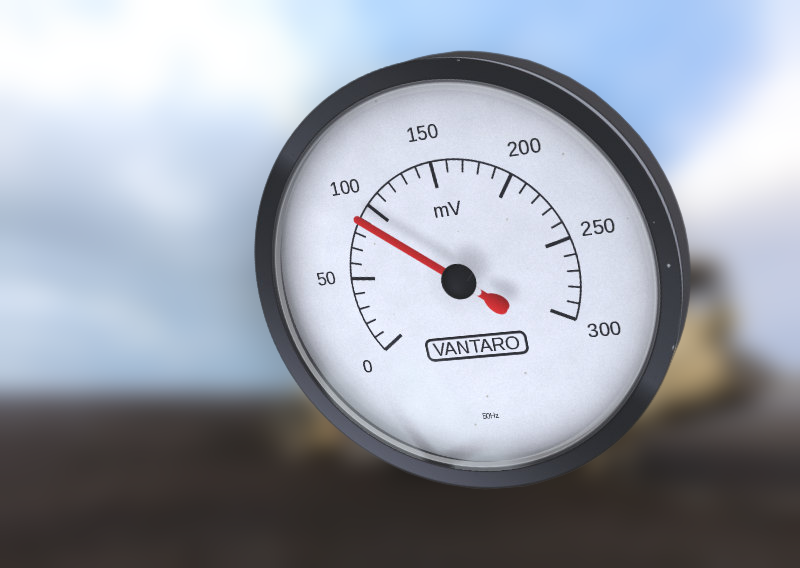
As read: **90** mV
